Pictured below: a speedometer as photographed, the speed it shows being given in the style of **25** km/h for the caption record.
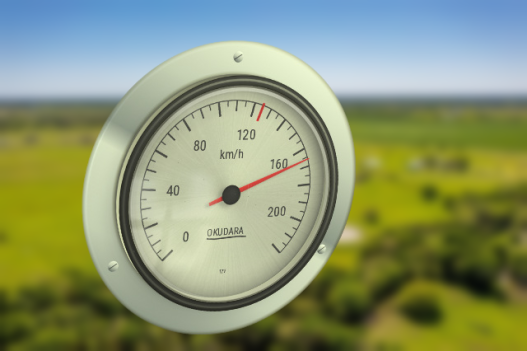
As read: **165** km/h
